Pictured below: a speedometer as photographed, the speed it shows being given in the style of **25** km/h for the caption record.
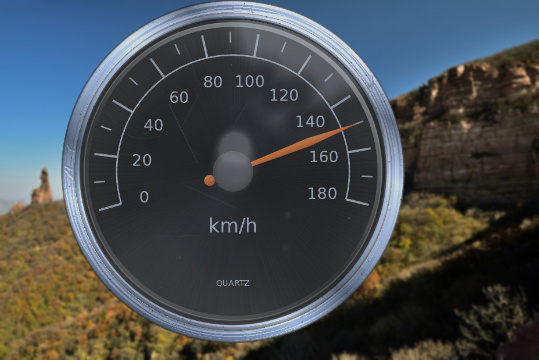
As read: **150** km/h
